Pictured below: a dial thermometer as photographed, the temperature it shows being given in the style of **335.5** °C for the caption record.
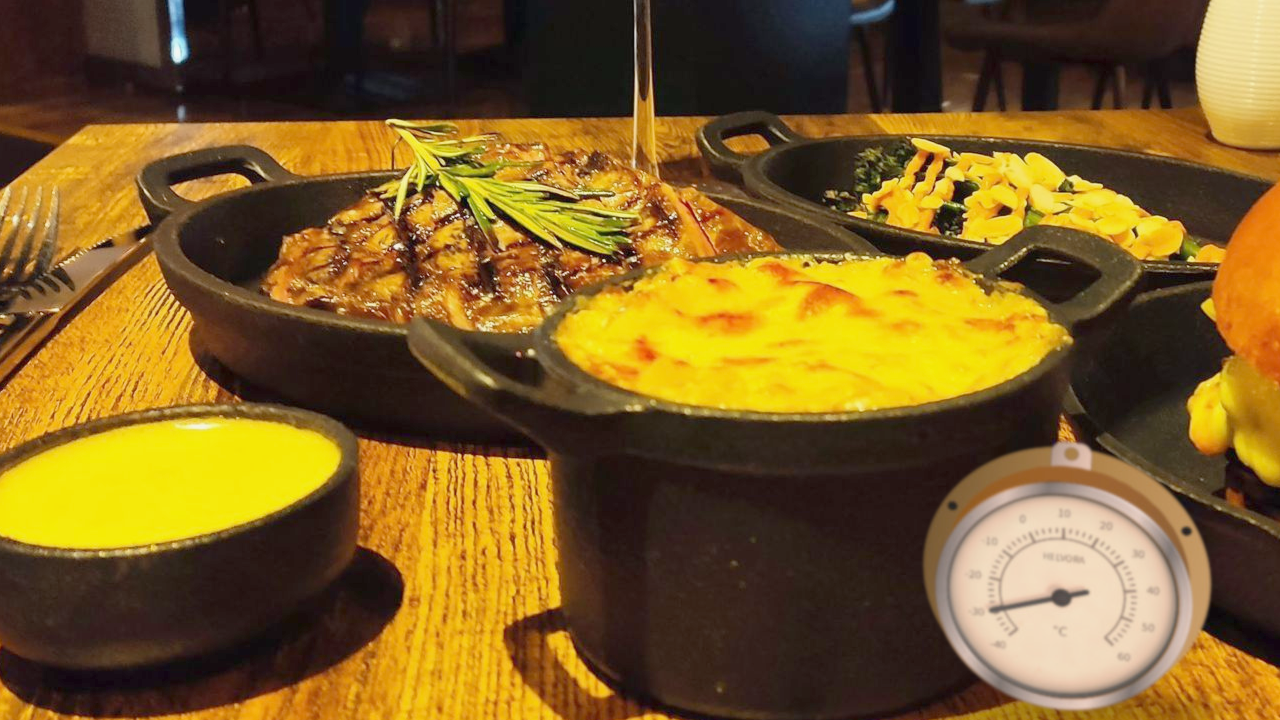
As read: **-30** °C
